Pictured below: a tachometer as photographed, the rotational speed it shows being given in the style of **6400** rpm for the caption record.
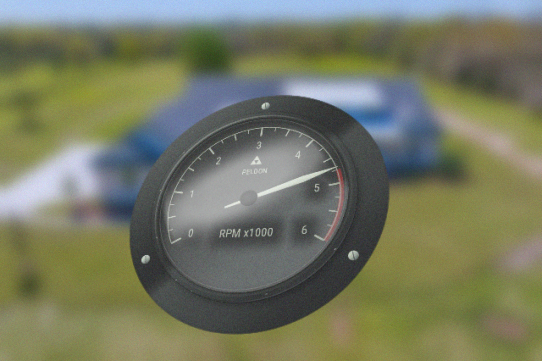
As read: **4750** rpm
